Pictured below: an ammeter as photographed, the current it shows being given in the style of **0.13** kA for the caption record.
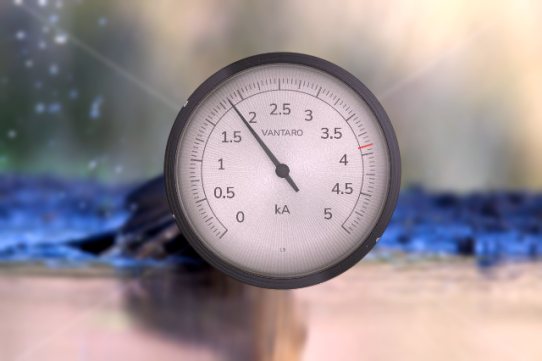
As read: **1.85** kA
